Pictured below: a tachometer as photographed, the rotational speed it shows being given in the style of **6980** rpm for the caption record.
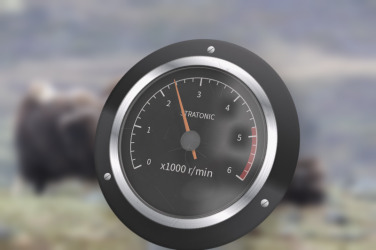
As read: **2400** rpm
